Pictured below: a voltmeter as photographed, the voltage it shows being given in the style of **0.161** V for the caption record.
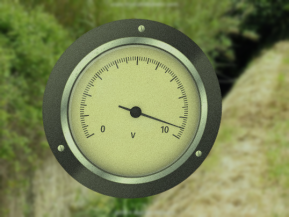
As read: **9.5** V
